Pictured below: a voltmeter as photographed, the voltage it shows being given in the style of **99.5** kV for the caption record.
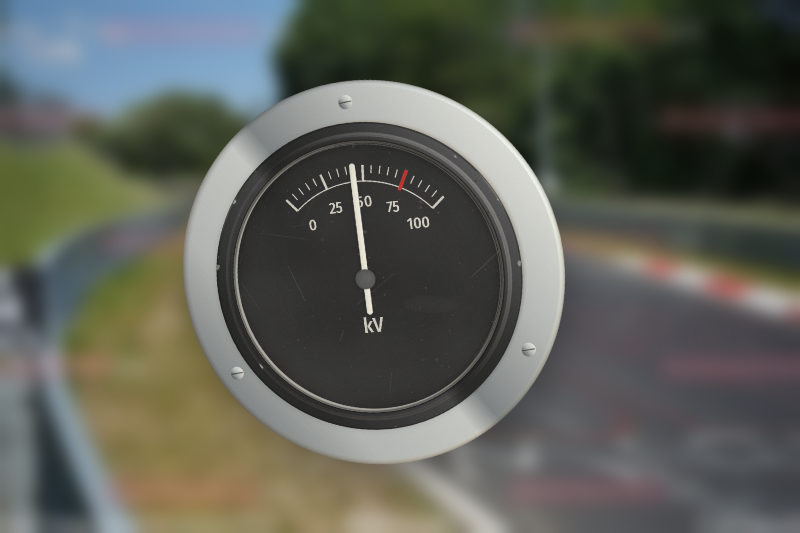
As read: **45** kV
